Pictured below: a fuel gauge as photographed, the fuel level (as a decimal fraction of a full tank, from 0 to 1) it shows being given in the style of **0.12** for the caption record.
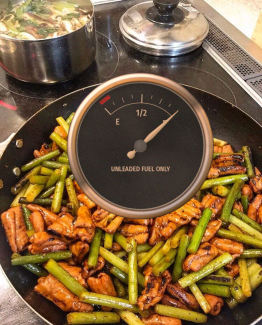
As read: **1**
